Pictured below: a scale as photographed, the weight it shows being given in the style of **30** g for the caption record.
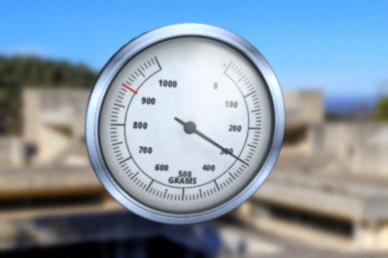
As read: **300** g
